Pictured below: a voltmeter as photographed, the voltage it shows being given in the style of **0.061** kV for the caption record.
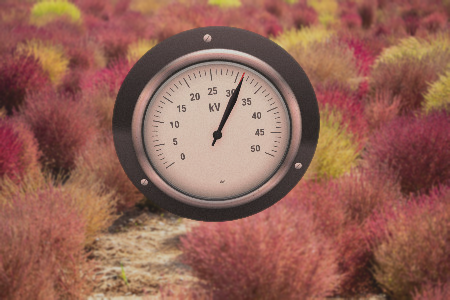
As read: **31** kV
